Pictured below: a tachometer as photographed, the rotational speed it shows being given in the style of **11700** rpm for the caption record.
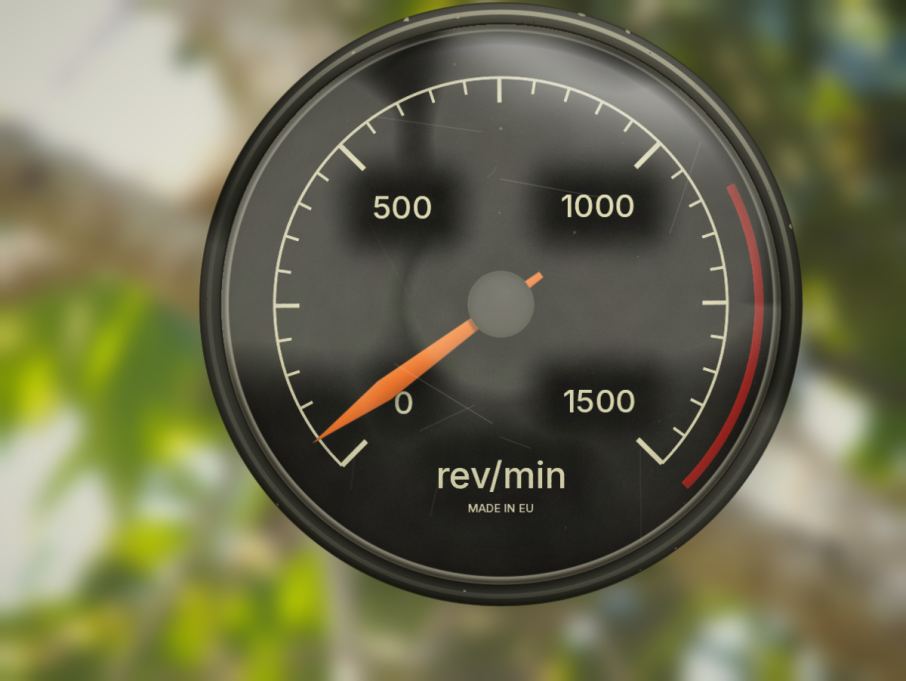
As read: **50** rpm
